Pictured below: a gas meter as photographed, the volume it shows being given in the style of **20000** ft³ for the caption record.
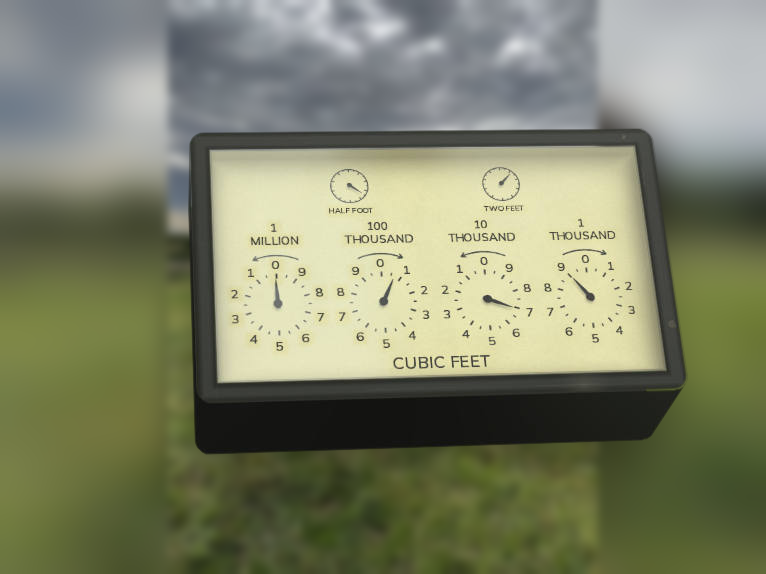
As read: **6900** ft³
